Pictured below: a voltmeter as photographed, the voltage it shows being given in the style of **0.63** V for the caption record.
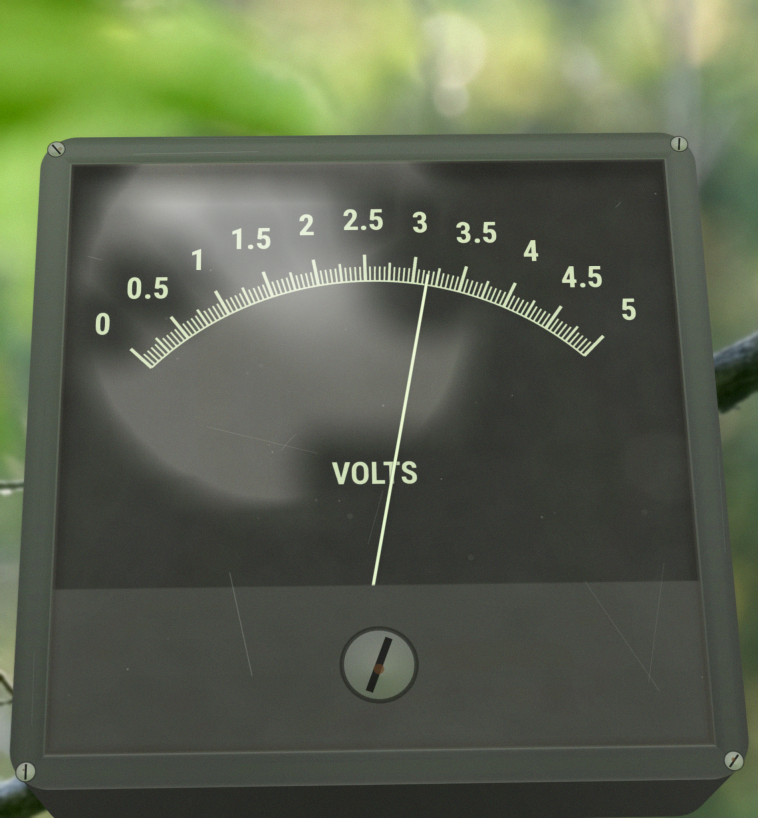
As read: **3.15** V
